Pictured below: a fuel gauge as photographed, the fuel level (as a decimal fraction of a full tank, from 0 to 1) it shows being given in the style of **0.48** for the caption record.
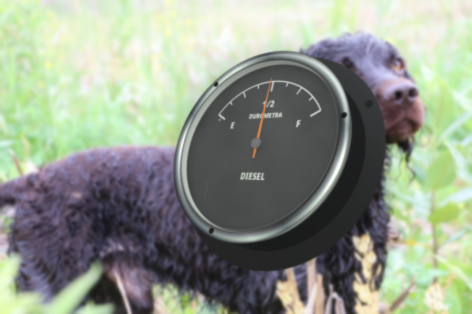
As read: **0.5**
